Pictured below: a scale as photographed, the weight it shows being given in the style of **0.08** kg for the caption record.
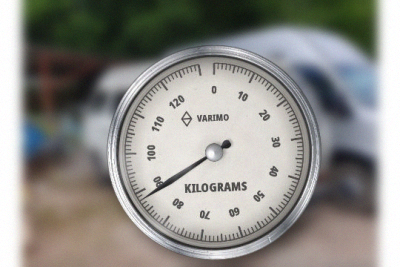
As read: **88** kg
